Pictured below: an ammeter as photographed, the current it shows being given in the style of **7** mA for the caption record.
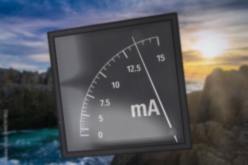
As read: **13.5** mA
